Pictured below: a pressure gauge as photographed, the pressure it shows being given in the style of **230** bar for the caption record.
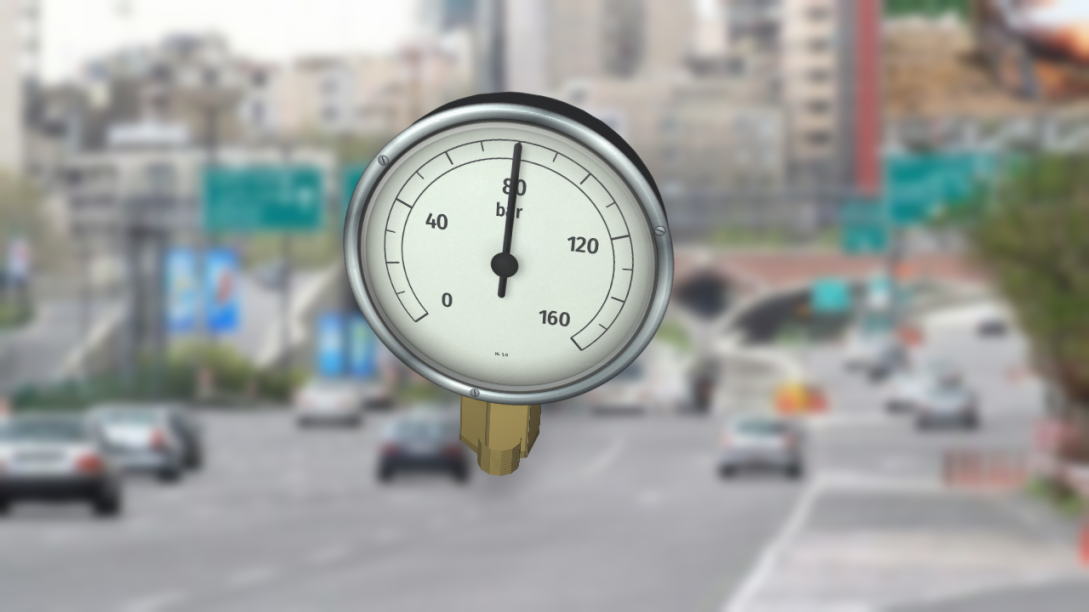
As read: **80** bar
